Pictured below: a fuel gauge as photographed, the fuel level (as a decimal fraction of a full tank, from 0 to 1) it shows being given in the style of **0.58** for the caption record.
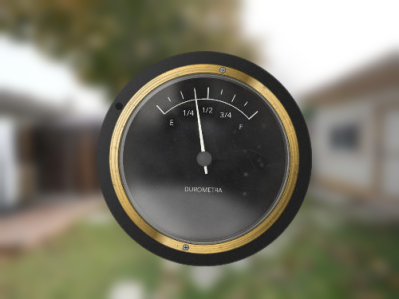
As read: **0.375**
